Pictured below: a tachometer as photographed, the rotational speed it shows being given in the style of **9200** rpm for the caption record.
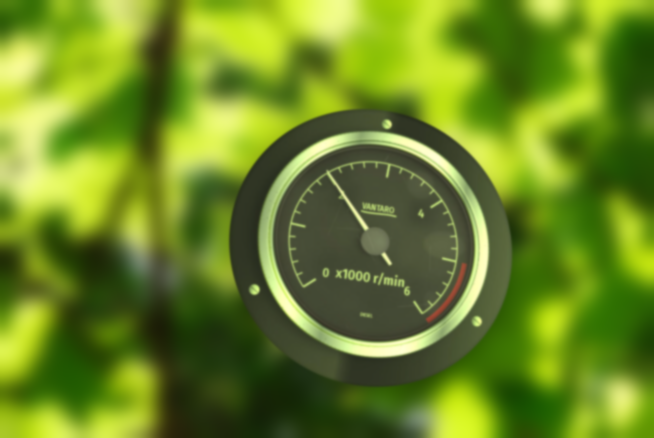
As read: **2000** rpm
